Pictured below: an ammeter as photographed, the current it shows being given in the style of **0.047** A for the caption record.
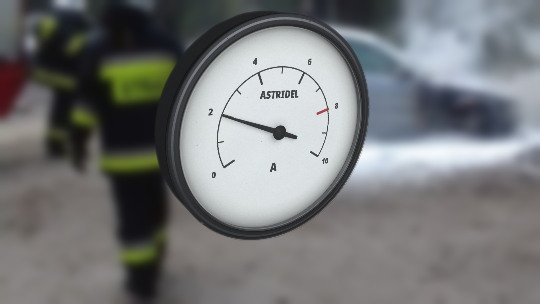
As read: **2** A
